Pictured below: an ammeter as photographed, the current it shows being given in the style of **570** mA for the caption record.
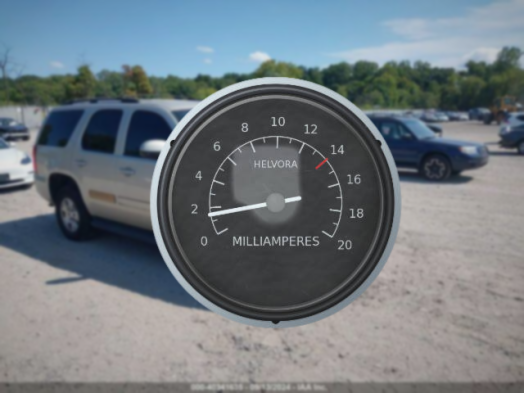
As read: **1.5** mA
